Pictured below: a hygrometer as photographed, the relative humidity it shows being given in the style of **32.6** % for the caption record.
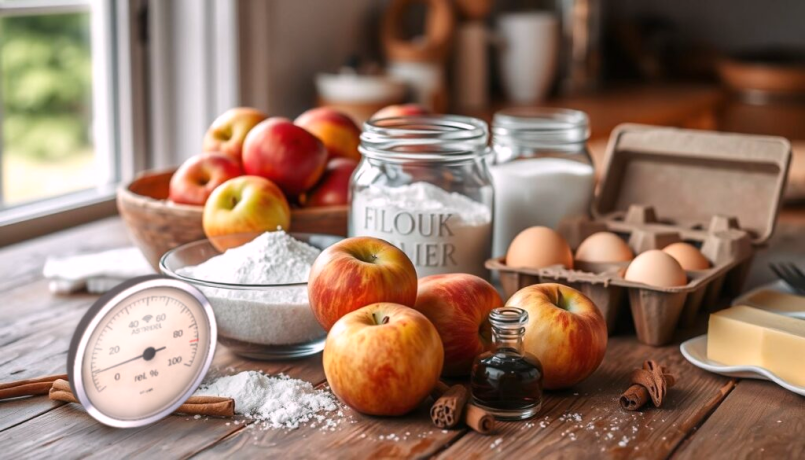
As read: **10** %
